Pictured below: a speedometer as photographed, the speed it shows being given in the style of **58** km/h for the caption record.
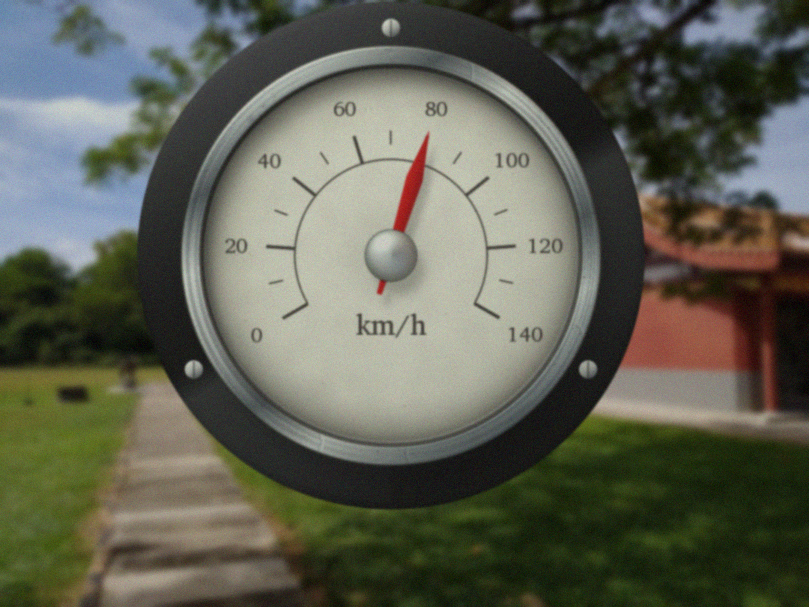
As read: **80** km/h
